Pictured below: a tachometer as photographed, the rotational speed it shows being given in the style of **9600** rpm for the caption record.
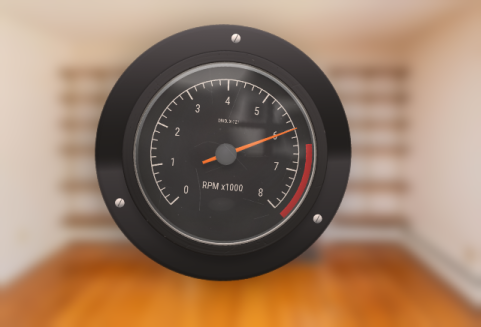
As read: **6000** rpm
